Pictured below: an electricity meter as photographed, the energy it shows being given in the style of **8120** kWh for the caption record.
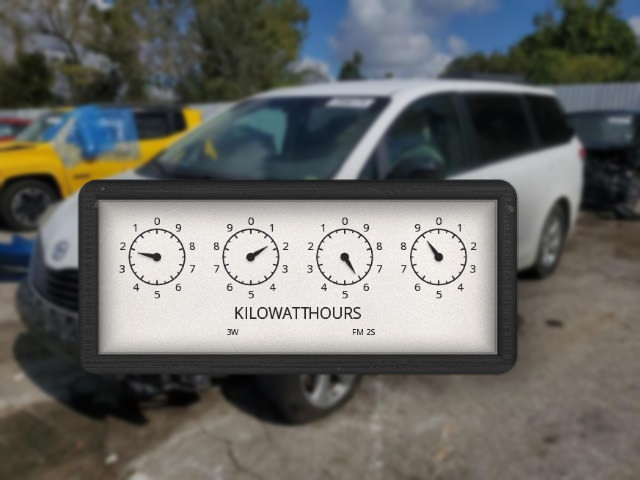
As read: **2159** kWh
